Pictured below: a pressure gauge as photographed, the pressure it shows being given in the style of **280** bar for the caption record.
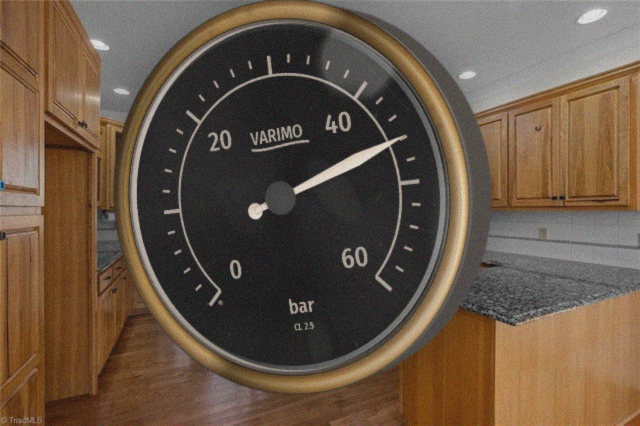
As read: **46** bar
